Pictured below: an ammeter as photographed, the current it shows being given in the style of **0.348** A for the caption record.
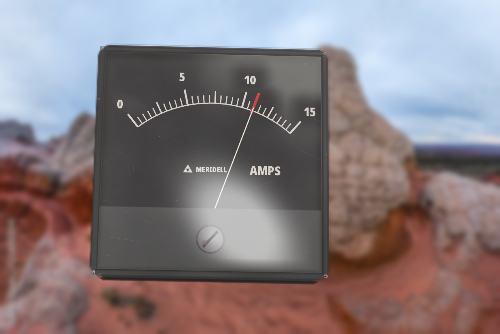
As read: **11** A
